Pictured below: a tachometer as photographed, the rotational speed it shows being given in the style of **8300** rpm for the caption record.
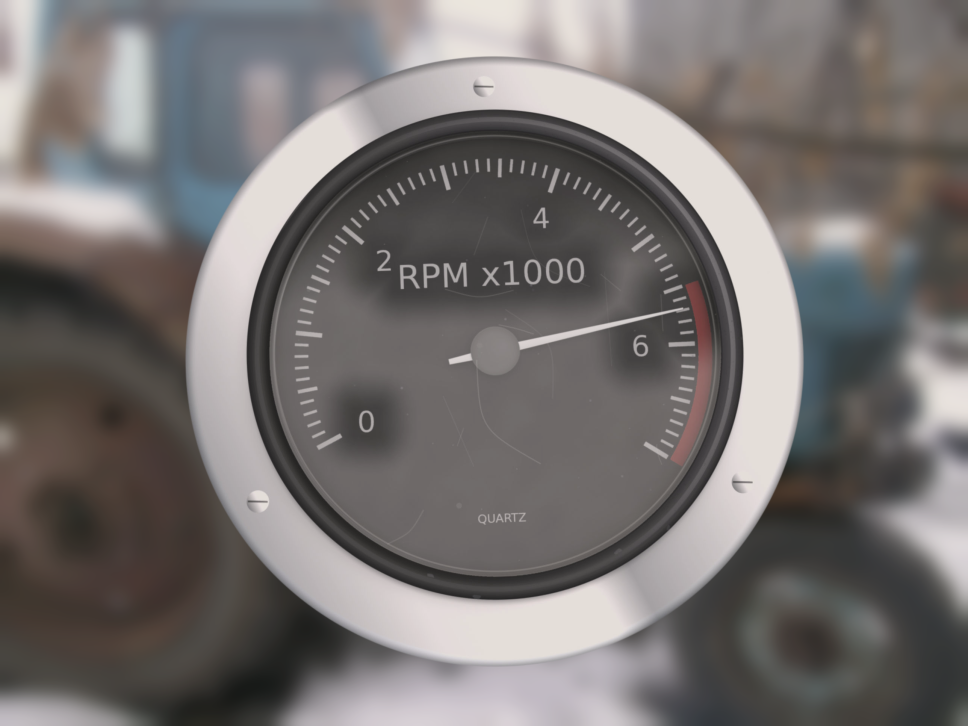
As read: **5700** rpm
